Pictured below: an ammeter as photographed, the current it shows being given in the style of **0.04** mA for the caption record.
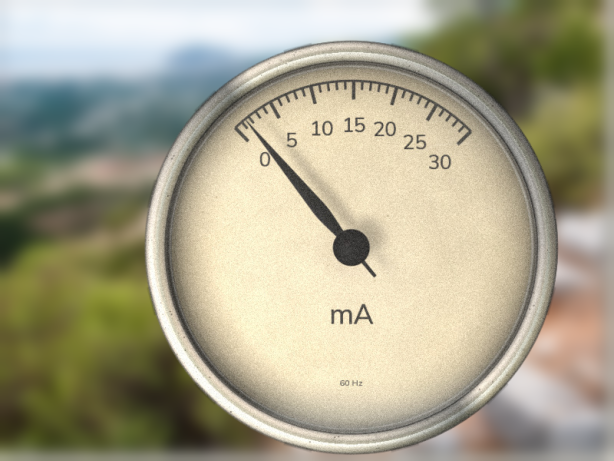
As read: **1.5** mA
